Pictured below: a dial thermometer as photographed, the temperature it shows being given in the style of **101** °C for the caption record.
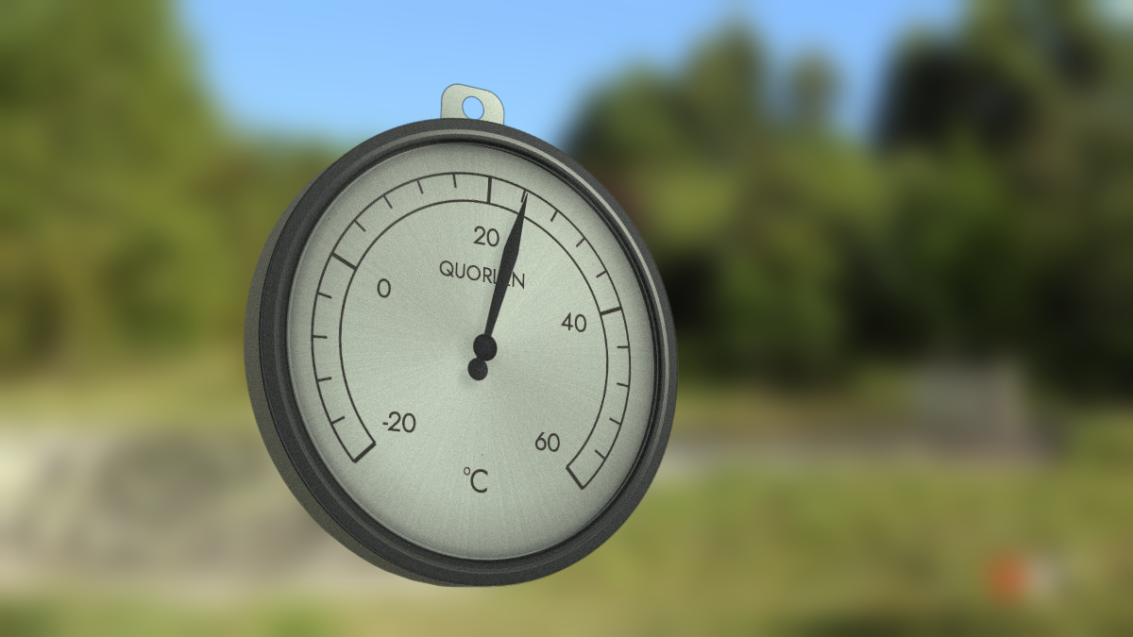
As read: **24** °C
